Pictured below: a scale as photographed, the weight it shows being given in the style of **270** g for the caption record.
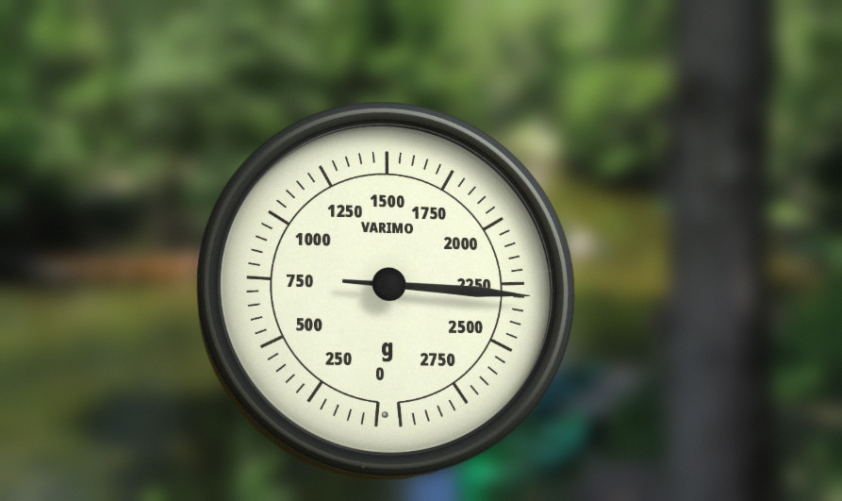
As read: **2300** g
